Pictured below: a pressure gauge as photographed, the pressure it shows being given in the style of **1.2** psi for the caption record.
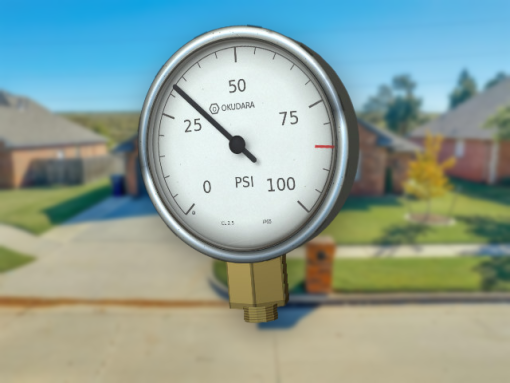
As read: **32.5** psi
